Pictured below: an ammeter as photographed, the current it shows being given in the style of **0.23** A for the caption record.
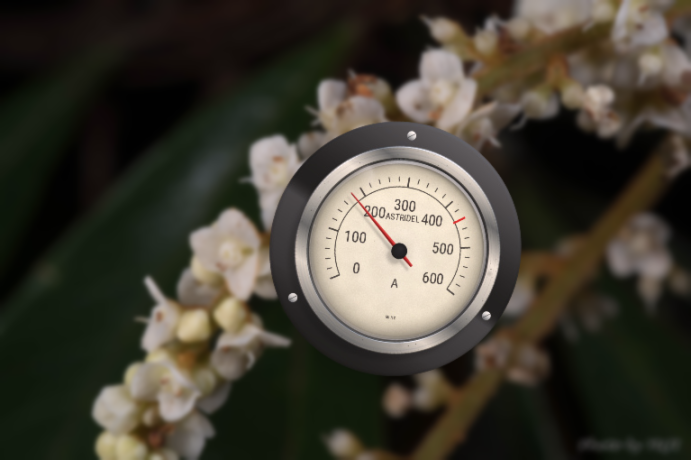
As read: **180** A
